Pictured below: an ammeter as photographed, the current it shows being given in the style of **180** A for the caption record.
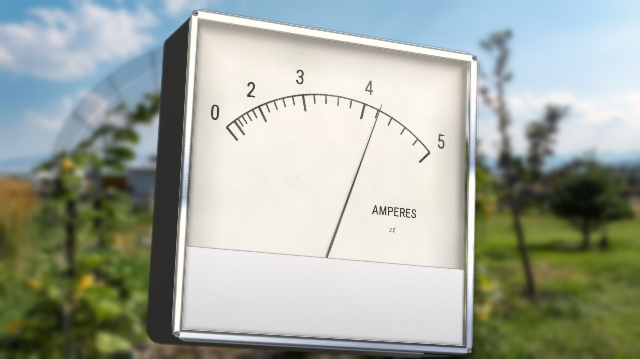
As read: **4.2** A
